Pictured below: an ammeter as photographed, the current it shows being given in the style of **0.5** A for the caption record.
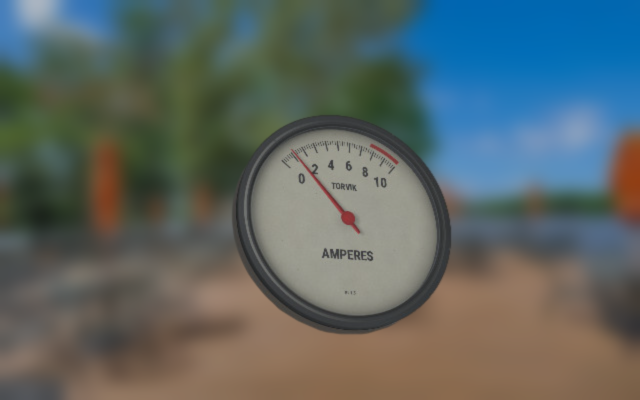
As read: **1** A
